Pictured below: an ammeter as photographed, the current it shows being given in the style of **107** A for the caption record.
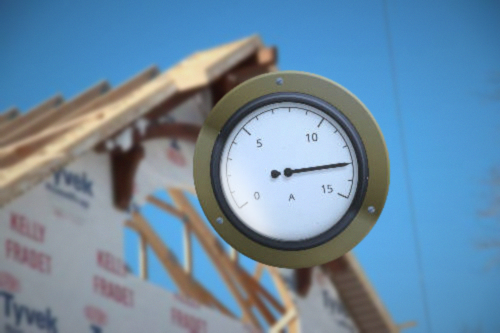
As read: **13** A
